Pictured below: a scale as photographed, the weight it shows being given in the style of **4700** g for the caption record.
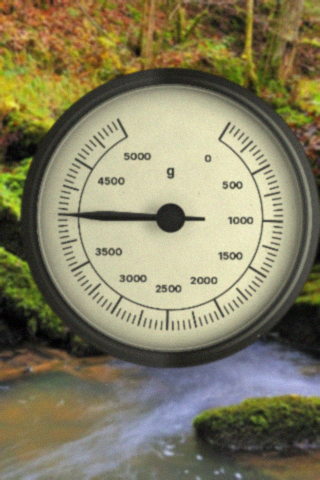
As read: **4000** g
